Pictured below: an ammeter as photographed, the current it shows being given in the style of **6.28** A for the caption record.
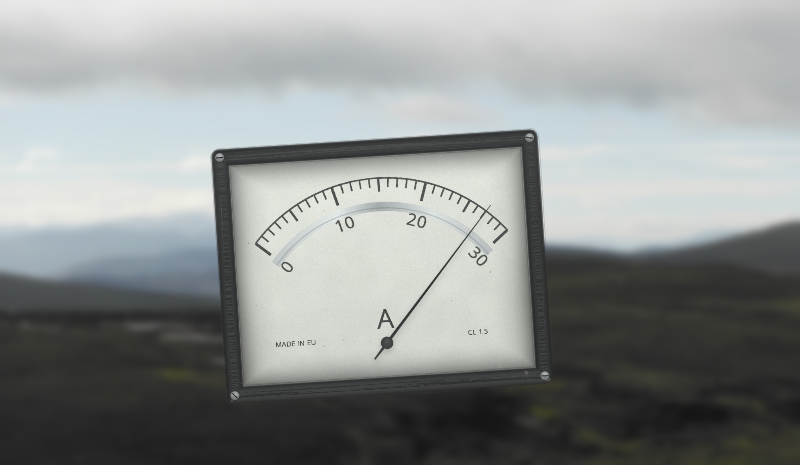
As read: **27** A
